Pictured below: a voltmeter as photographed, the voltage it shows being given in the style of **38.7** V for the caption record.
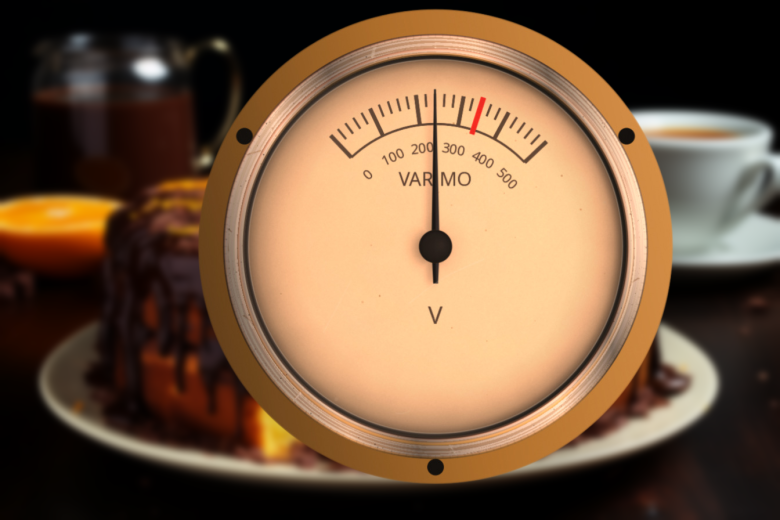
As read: **240** V
